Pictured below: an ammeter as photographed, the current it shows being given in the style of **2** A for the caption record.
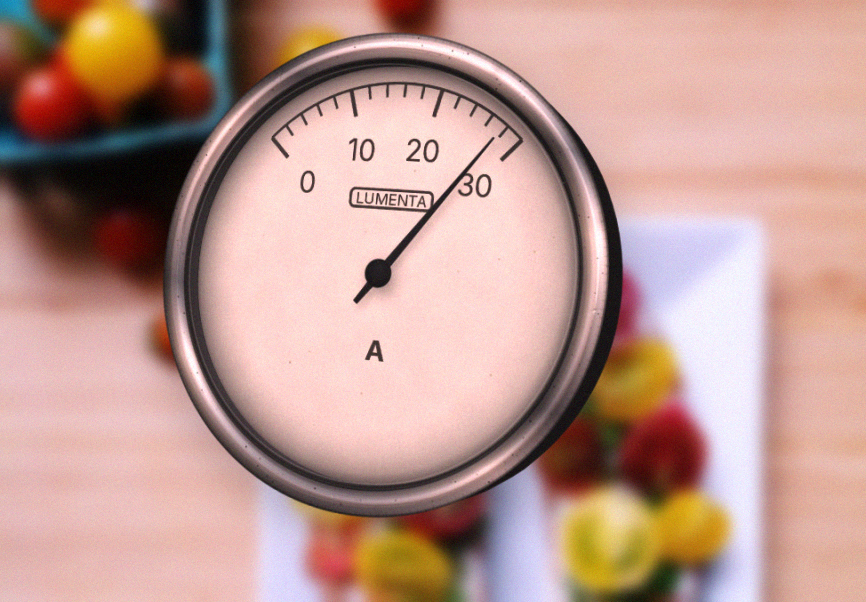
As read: **28** A
